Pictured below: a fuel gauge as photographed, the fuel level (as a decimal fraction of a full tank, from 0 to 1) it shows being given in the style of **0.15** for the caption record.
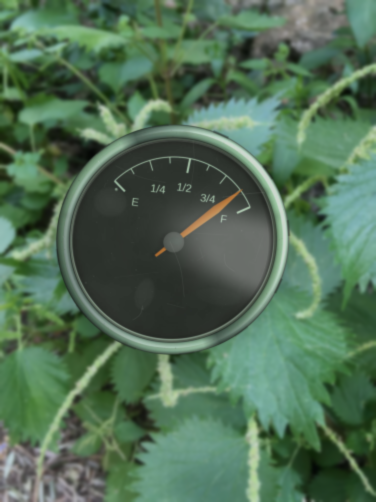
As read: **0.875**
